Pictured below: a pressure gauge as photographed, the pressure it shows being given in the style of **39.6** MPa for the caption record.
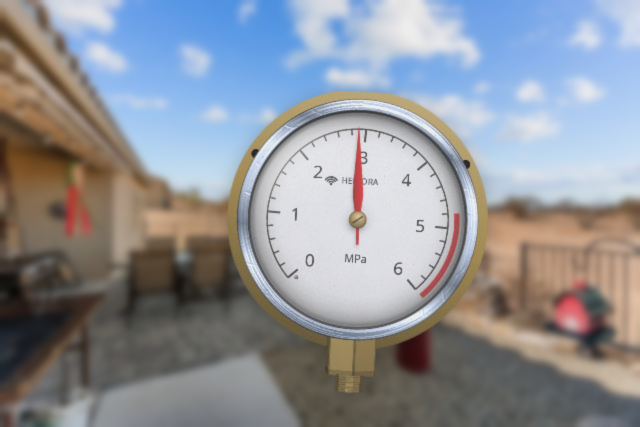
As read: **2.9** MPa
